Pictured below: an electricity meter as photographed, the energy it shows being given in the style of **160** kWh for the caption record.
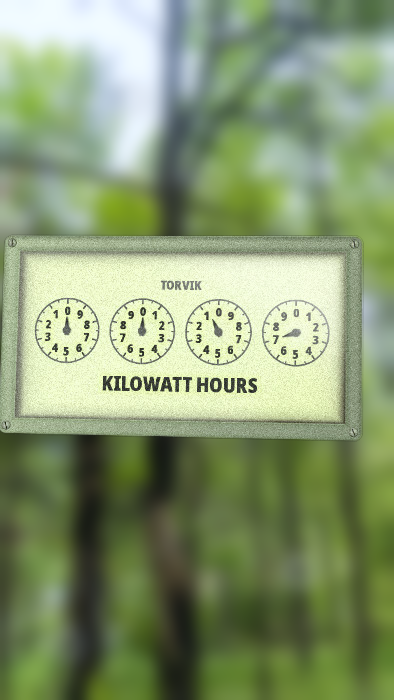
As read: **7** kWh
